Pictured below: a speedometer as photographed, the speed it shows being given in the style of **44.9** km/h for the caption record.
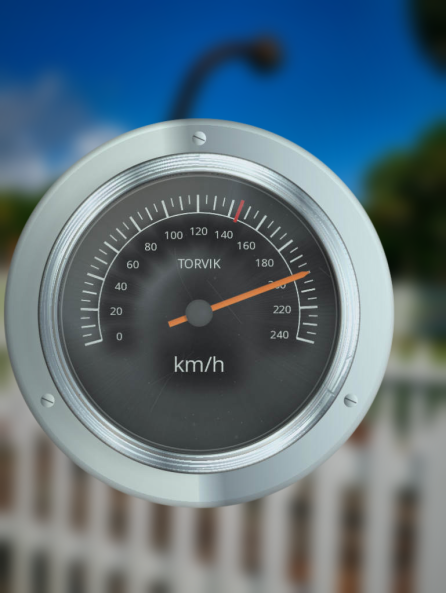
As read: **200** km/h
